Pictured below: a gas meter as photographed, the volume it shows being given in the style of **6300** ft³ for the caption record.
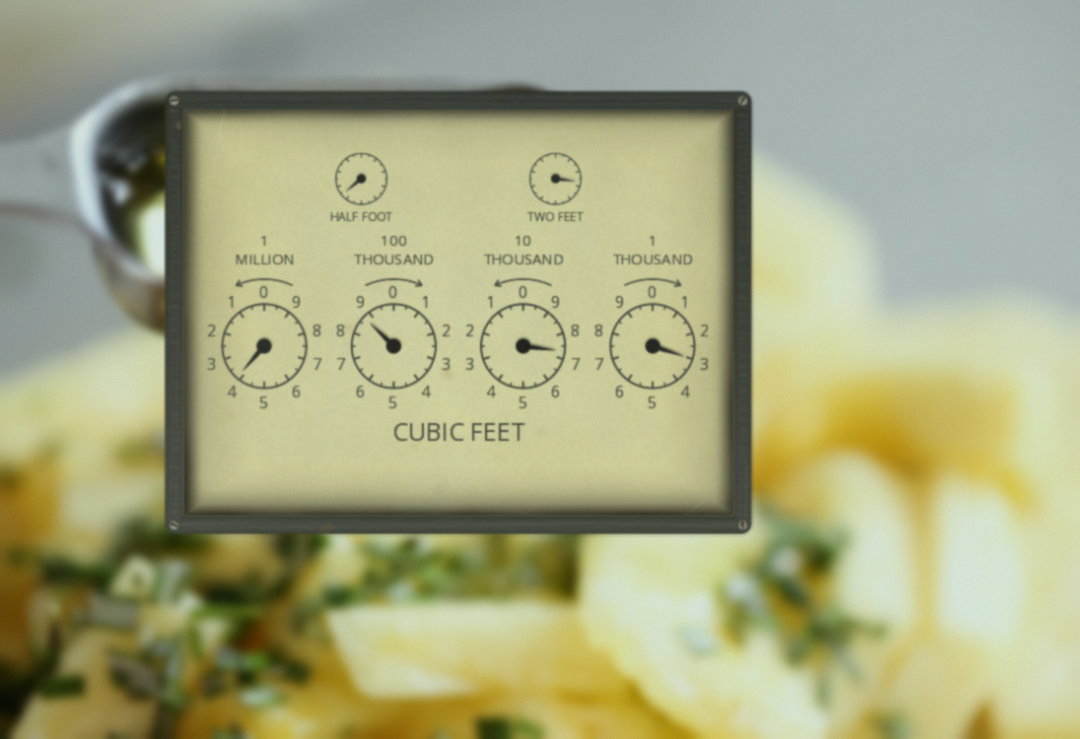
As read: **387300** ft³
